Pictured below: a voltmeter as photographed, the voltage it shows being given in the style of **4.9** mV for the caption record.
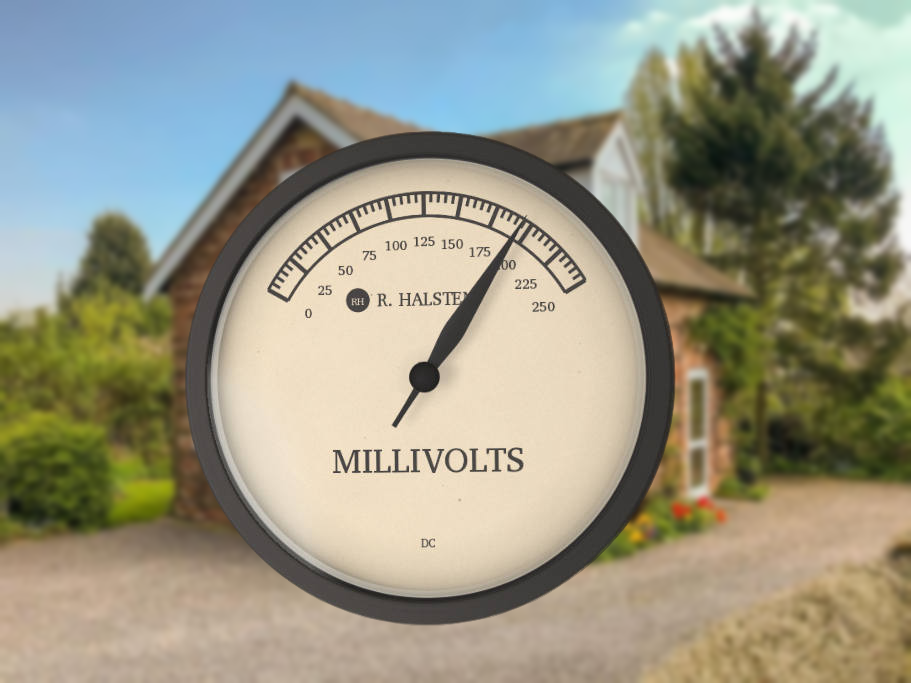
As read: **195** mV
